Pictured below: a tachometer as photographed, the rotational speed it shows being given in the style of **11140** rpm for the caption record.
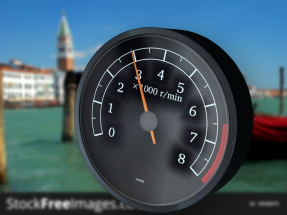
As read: **3000** rpm
